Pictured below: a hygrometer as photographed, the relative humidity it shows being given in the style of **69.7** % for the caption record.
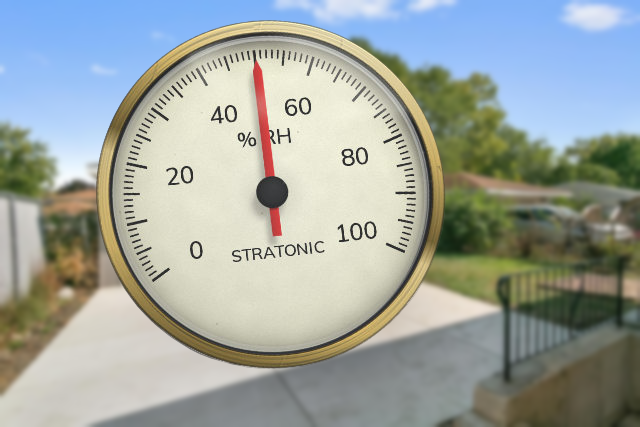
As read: **50** %
